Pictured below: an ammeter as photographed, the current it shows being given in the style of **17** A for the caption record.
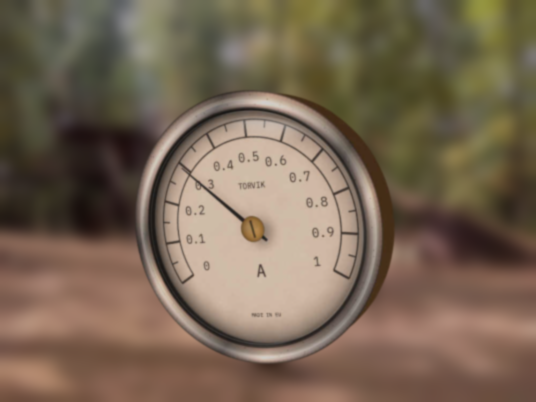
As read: **0.3** A
